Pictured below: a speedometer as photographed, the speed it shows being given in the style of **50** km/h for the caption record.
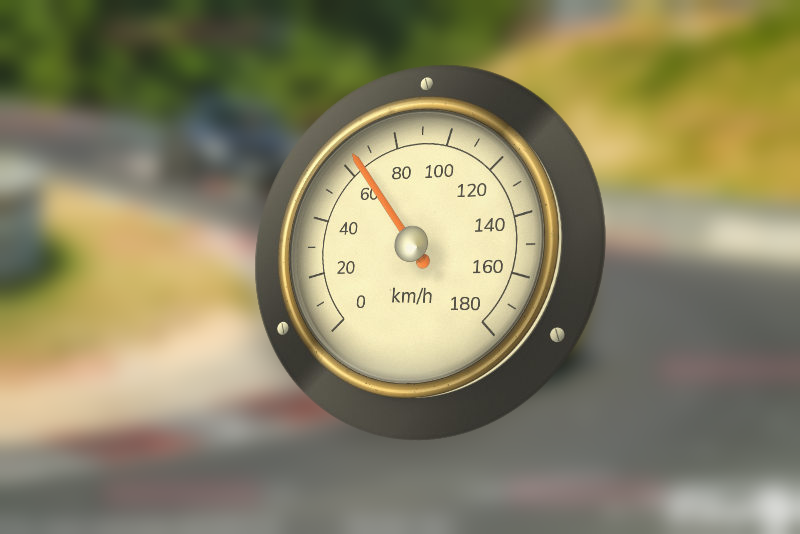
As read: **65** km/h
